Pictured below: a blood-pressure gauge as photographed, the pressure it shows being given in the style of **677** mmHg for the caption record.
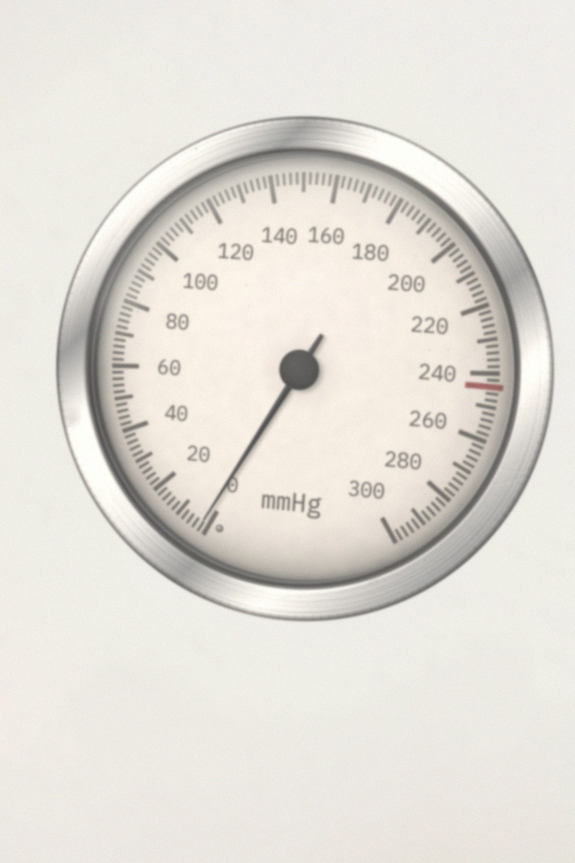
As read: **2** mmHg
